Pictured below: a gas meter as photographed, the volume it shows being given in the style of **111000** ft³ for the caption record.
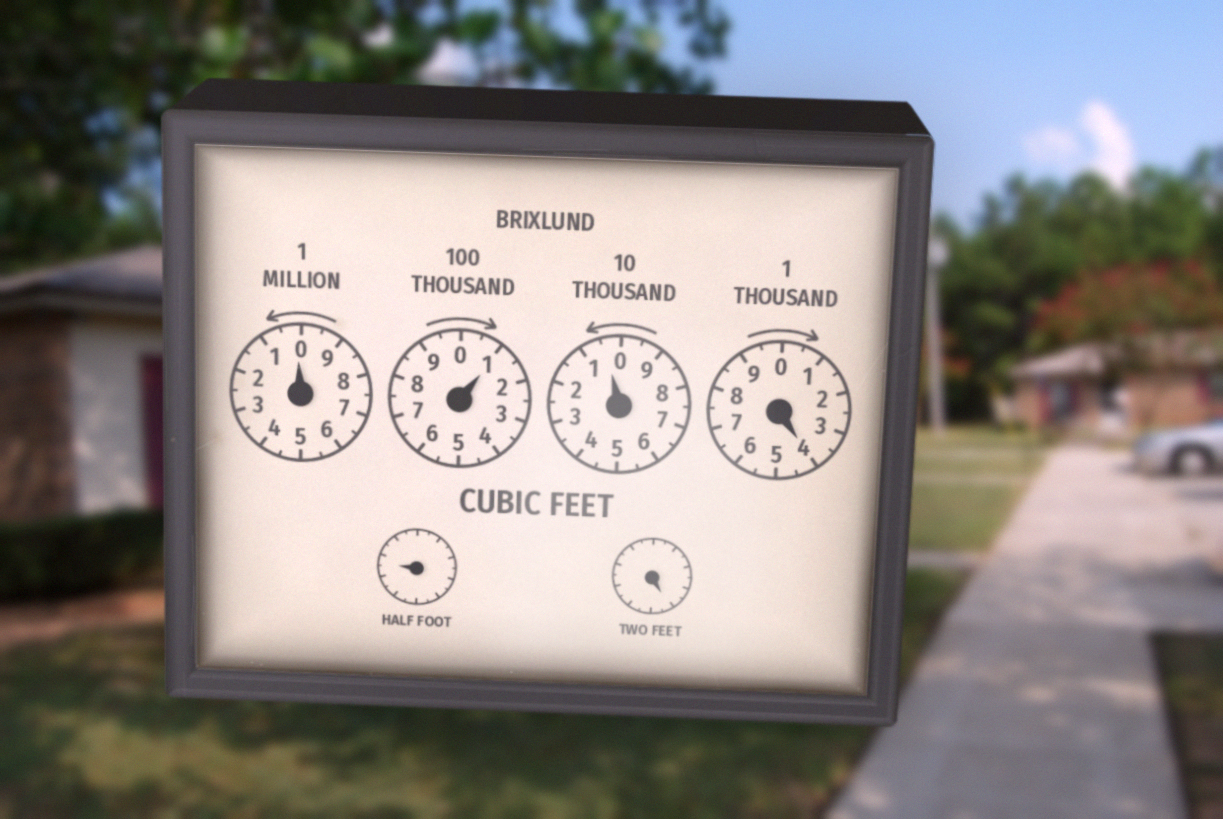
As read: **10400** ft³
